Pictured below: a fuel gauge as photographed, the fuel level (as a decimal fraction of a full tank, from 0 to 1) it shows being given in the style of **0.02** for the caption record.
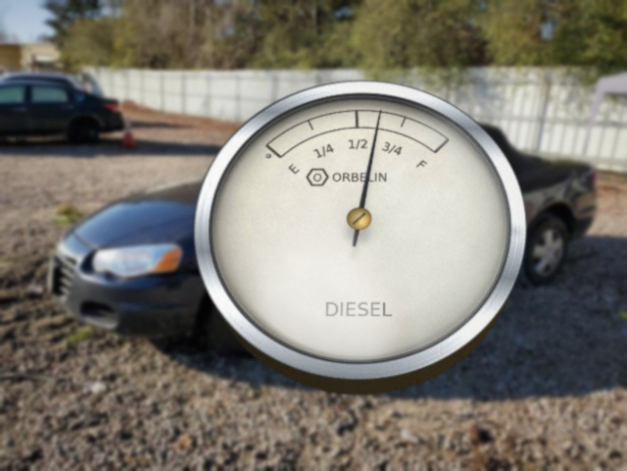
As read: **0.625**
